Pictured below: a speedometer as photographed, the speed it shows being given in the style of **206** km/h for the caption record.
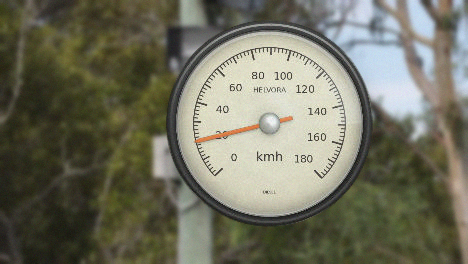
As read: **20** km/h
